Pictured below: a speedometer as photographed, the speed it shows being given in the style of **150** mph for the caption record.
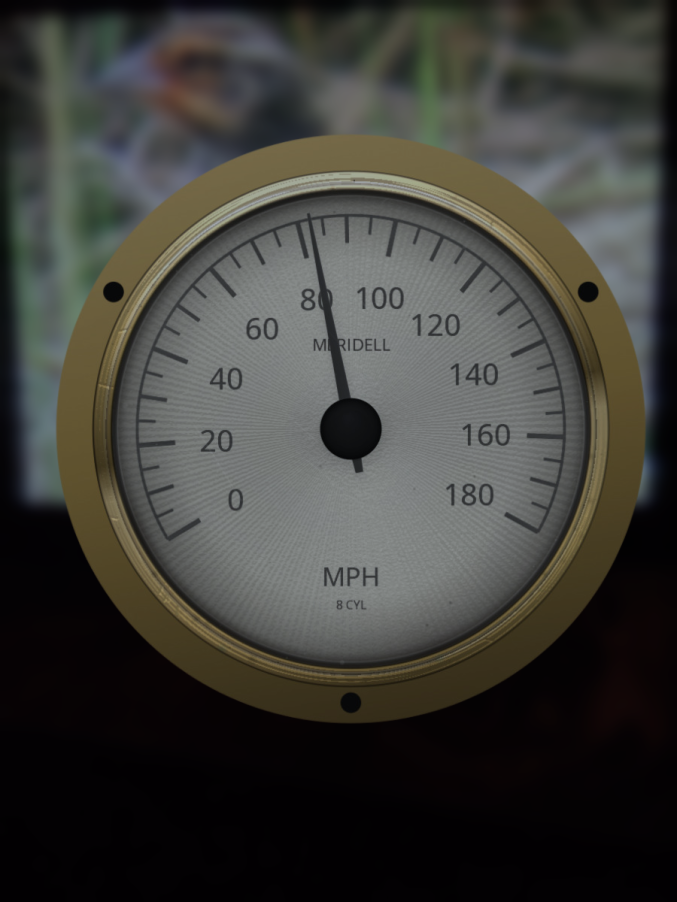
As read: **82.5** mph
